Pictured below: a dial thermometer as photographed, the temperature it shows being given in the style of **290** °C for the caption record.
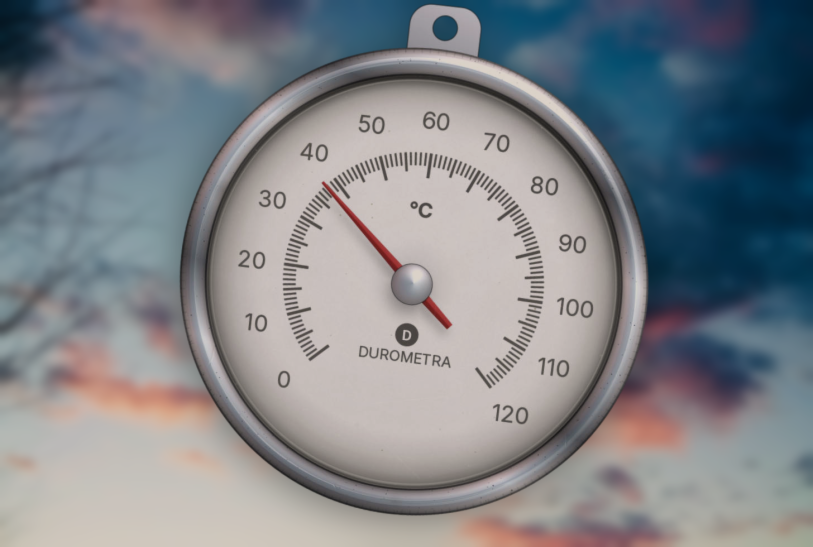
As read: **38** °C
